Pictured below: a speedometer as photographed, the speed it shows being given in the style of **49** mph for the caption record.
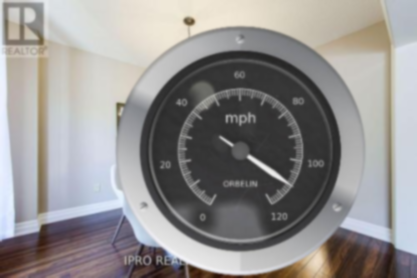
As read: **110** mph
